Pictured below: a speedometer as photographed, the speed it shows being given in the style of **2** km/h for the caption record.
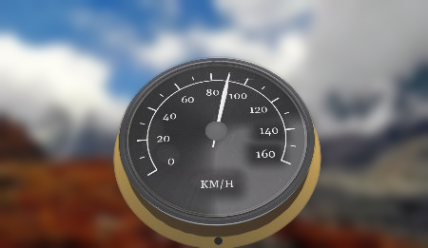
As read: **90** km/h
